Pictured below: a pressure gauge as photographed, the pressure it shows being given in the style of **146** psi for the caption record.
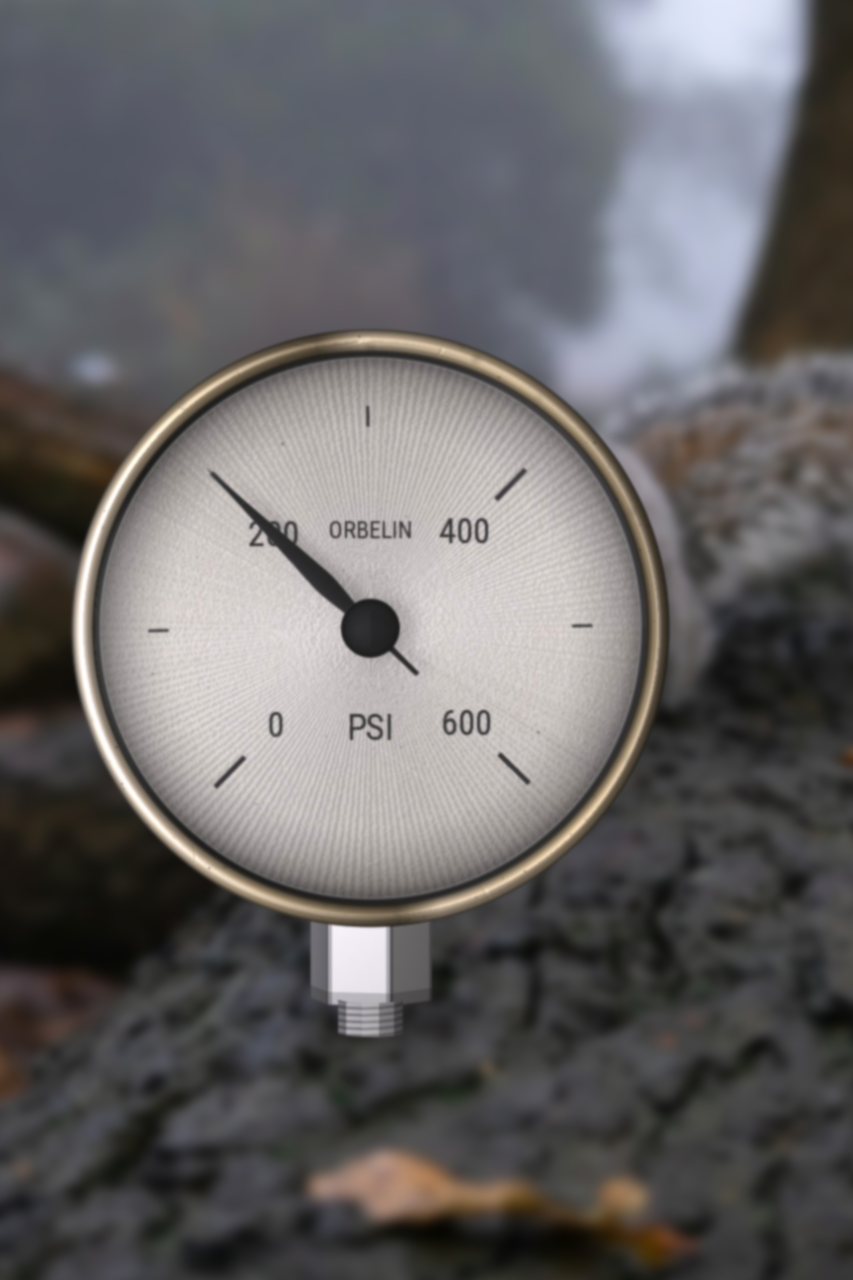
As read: **200** psi
